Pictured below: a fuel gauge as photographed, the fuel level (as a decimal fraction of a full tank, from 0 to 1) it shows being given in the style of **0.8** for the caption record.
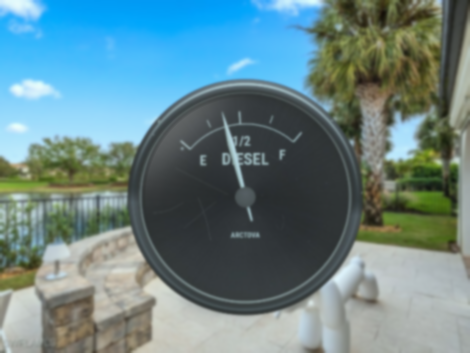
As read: **0.375**
